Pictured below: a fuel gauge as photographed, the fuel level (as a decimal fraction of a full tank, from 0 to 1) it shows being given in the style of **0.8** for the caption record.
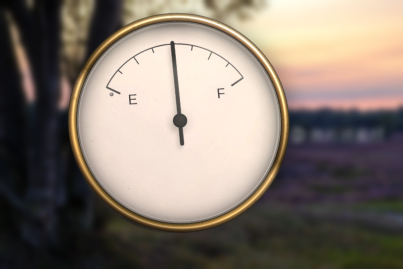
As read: **0.5**
